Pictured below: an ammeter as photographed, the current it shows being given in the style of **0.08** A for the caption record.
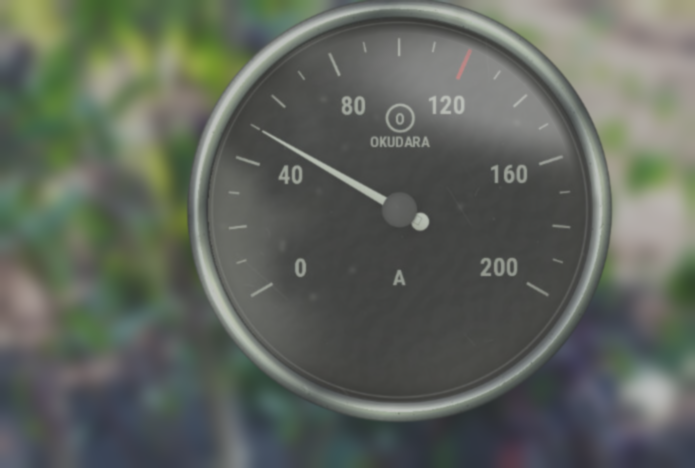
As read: **50** A
